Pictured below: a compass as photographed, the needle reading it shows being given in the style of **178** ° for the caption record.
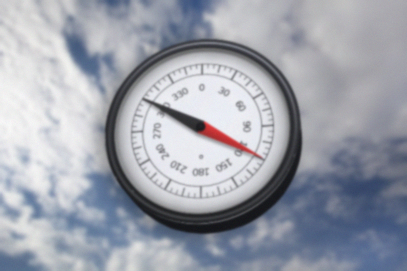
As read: **120** °
